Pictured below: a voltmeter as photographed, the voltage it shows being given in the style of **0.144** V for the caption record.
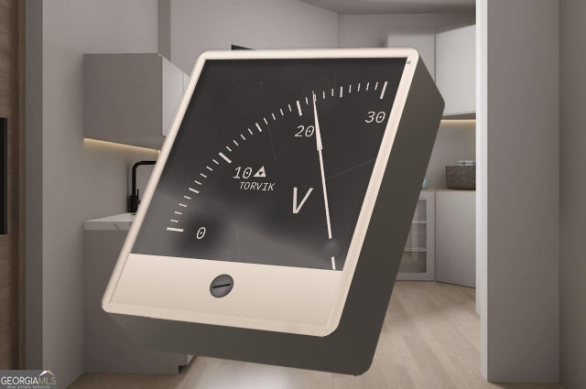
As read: **22** V
